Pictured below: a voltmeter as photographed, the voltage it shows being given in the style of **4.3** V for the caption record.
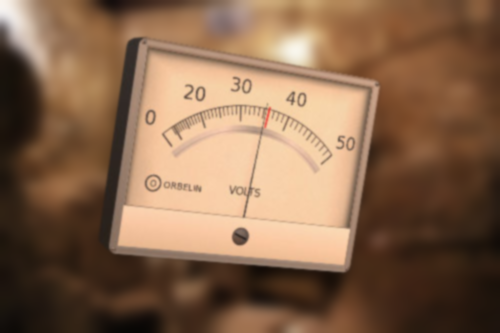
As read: **35** V
